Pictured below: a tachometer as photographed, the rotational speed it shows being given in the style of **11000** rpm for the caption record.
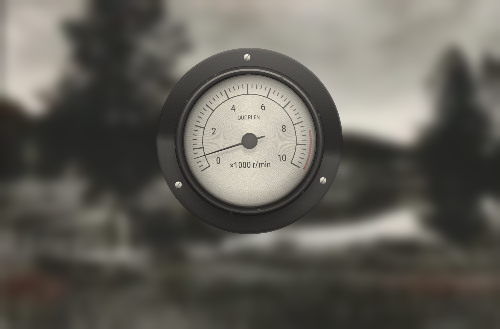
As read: **600** rpm
